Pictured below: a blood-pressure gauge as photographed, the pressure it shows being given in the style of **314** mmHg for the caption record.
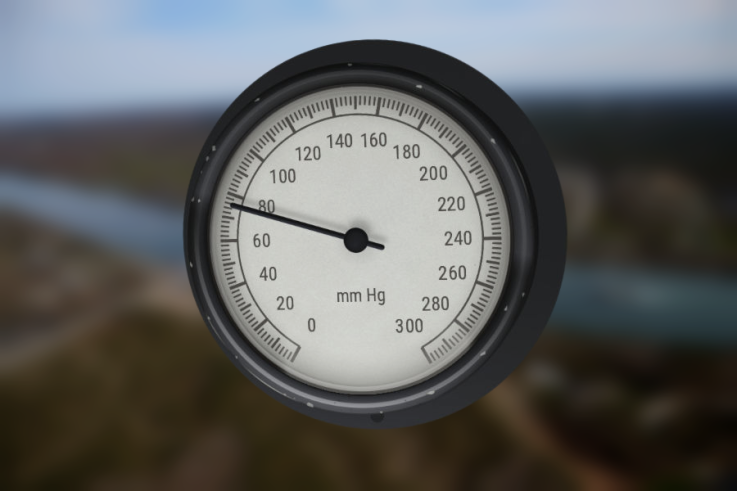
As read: **76** mmHg
